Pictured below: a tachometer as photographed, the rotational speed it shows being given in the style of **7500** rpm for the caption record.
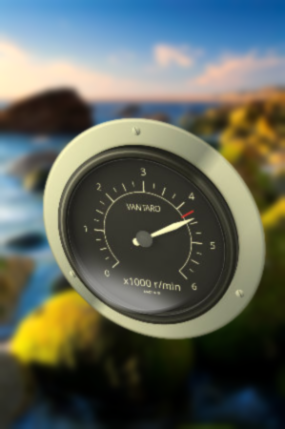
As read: **4375** rpm
